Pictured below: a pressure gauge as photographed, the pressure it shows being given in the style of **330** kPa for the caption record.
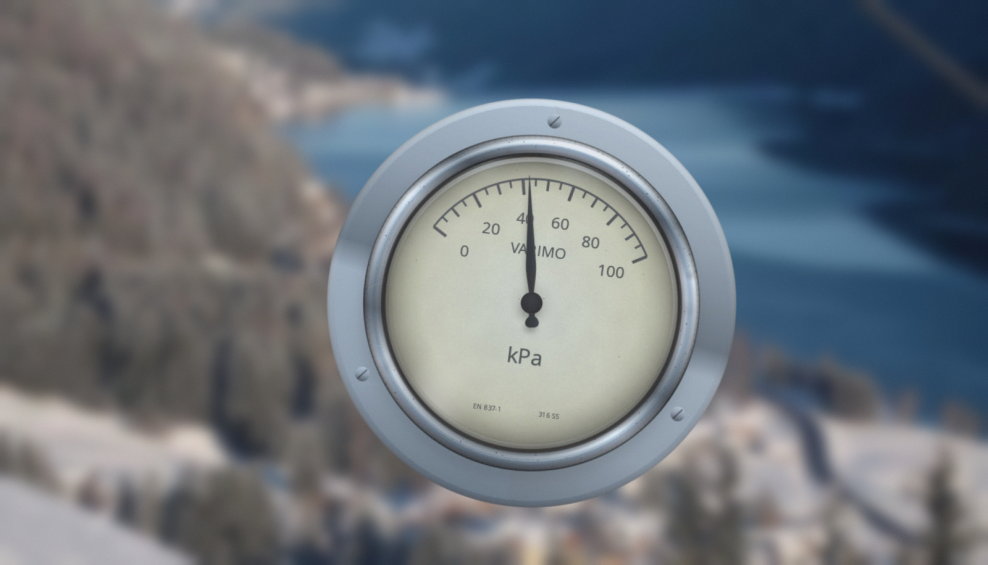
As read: **42.5** kPa
